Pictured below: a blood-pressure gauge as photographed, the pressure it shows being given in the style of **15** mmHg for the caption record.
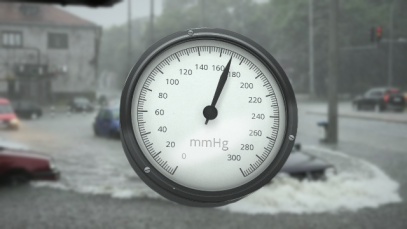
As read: **170** mmHg
